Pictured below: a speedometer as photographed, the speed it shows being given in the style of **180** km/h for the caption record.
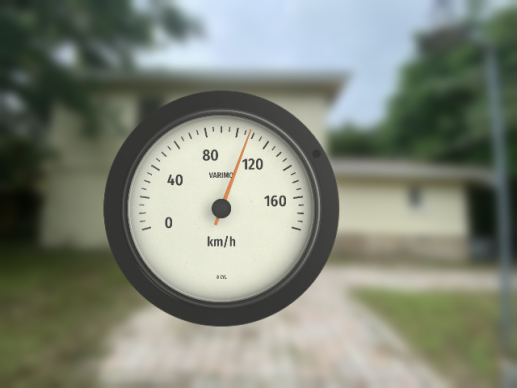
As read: **107.5** km/h
